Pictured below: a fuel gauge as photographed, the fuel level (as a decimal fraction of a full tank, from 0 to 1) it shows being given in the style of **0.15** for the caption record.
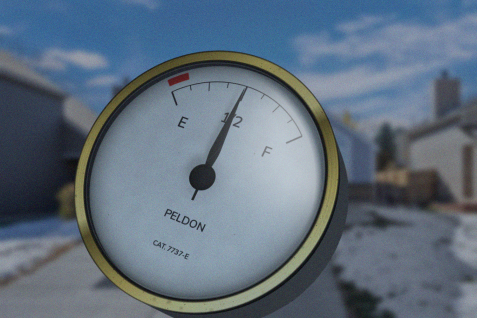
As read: **0.5**
